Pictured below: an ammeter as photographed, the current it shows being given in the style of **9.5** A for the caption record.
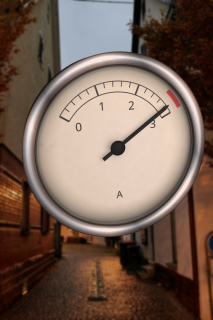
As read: **2.8** A
